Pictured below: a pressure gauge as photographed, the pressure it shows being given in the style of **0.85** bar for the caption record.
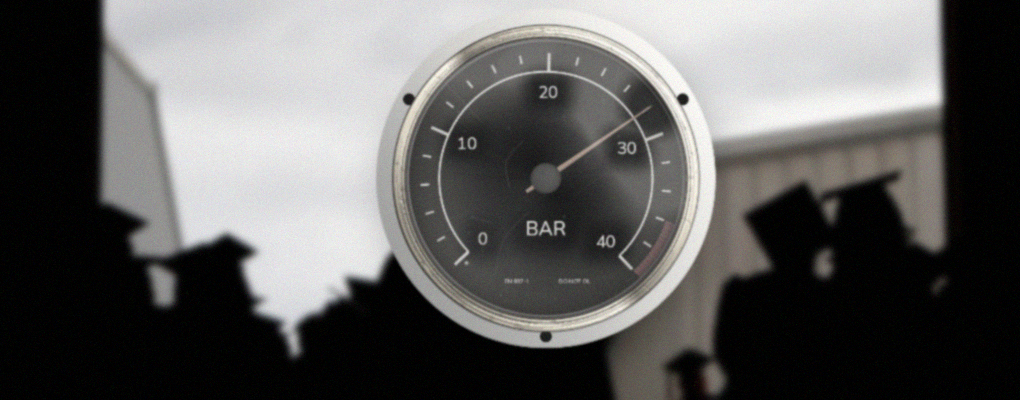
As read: **28** bar
